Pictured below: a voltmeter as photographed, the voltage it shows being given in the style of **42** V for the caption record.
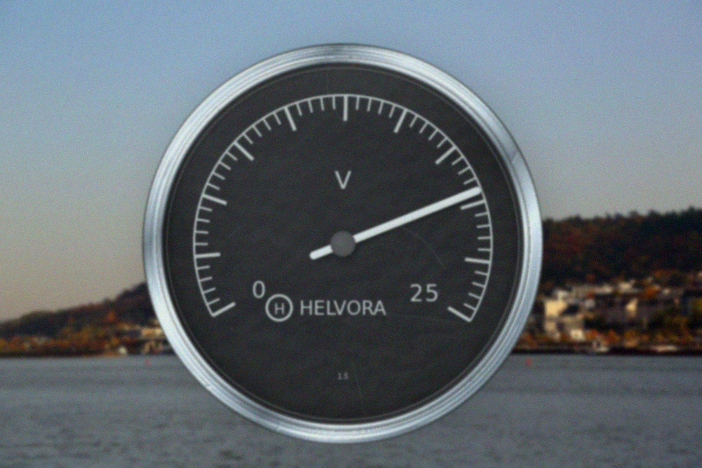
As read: **19.5** V
